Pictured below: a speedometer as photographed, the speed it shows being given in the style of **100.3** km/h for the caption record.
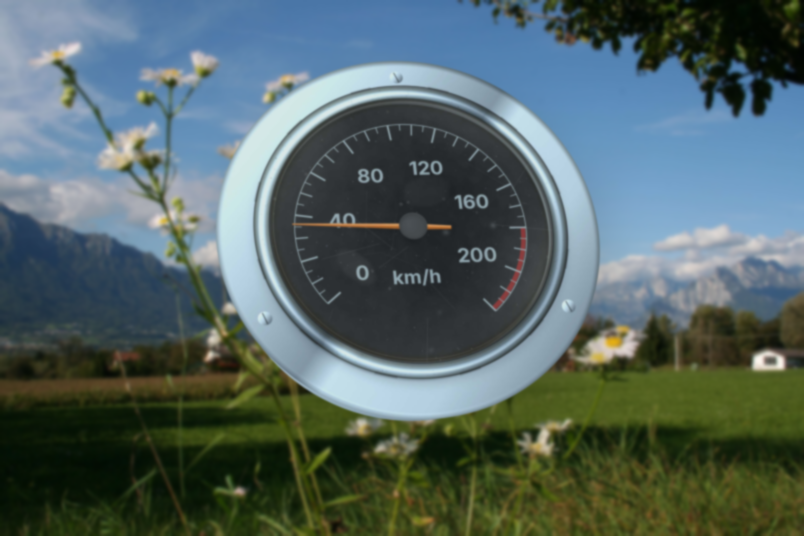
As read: **35** km/h
